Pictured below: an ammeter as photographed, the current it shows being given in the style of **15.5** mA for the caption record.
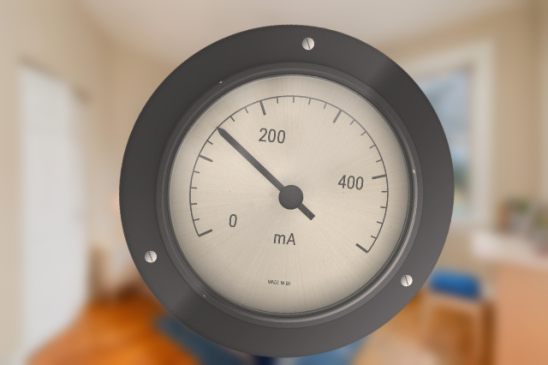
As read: **140** mA
